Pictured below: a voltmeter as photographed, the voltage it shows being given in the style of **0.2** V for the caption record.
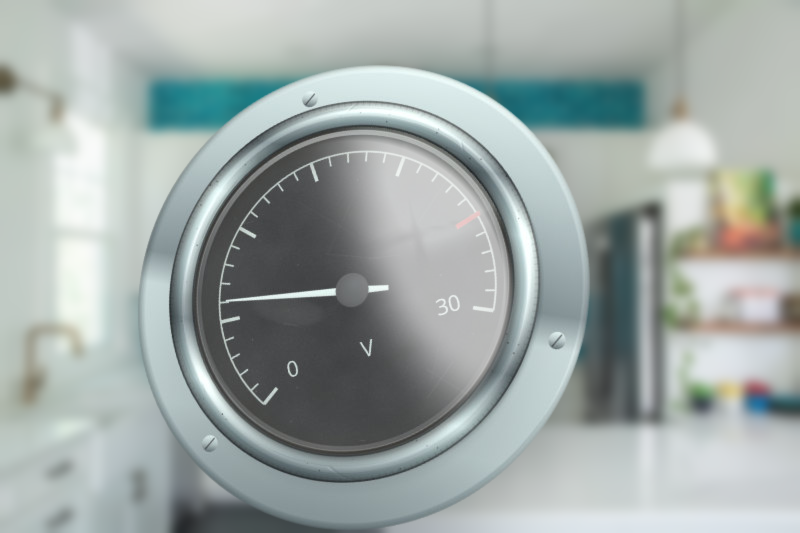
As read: **6** V
